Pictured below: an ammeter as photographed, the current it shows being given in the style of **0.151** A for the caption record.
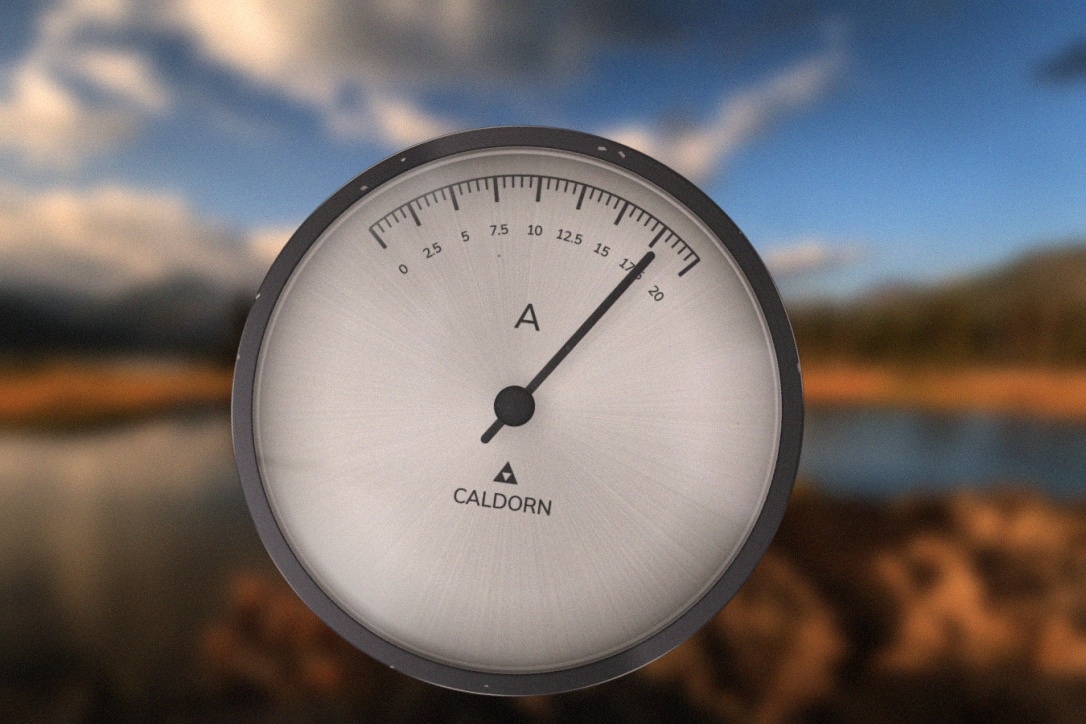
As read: **18** A
